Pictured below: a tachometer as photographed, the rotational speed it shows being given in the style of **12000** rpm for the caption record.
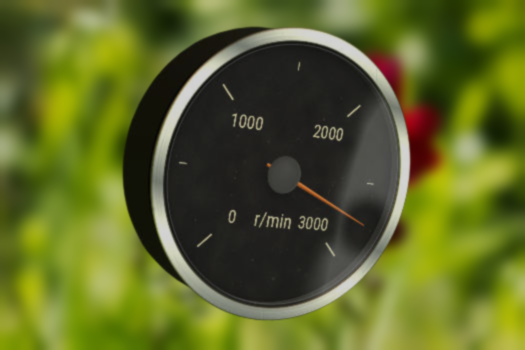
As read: **2750** rpm
